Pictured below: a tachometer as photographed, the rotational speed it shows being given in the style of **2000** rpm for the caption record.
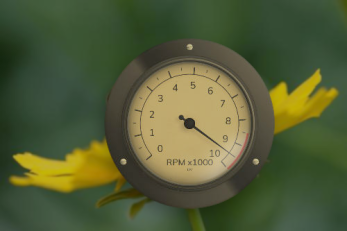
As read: **9500** rpm
